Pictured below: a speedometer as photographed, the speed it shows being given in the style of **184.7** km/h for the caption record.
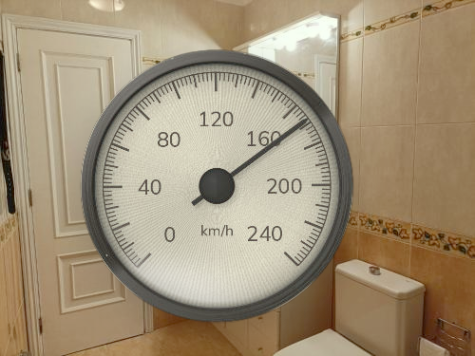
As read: **168** km/h
